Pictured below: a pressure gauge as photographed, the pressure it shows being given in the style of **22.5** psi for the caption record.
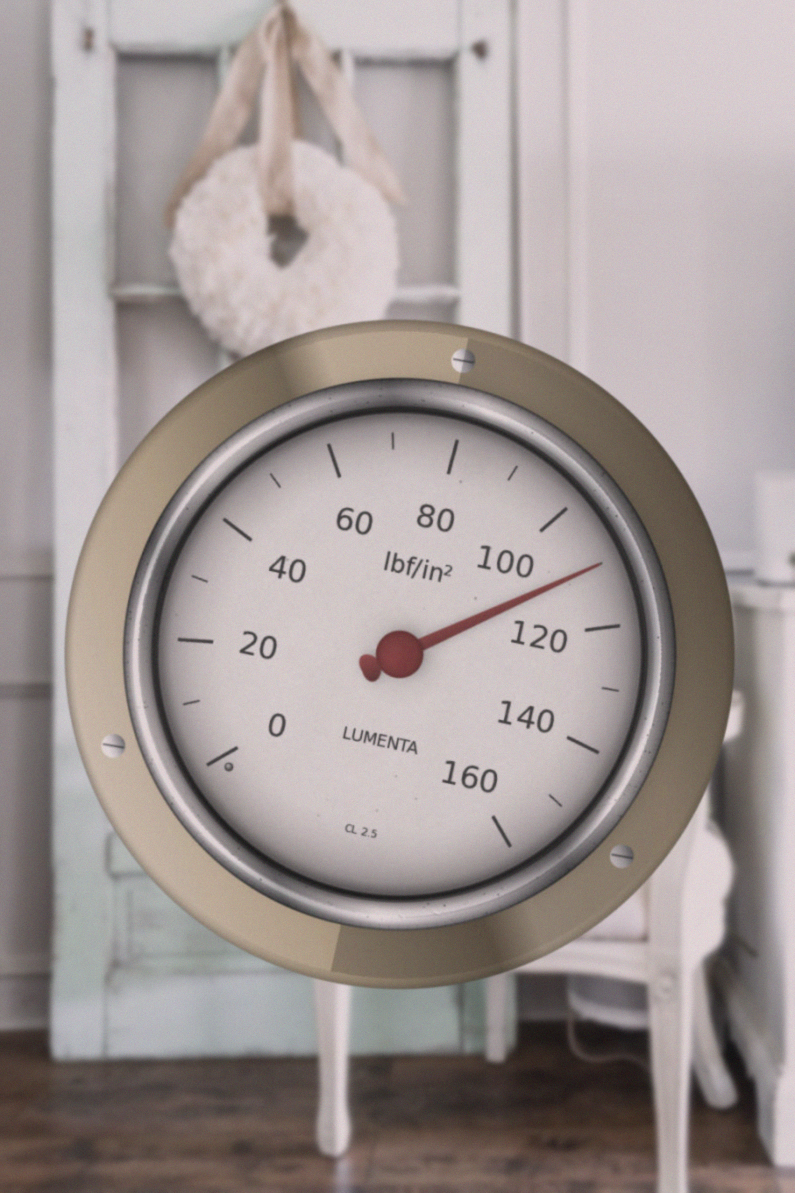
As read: **110** psi
